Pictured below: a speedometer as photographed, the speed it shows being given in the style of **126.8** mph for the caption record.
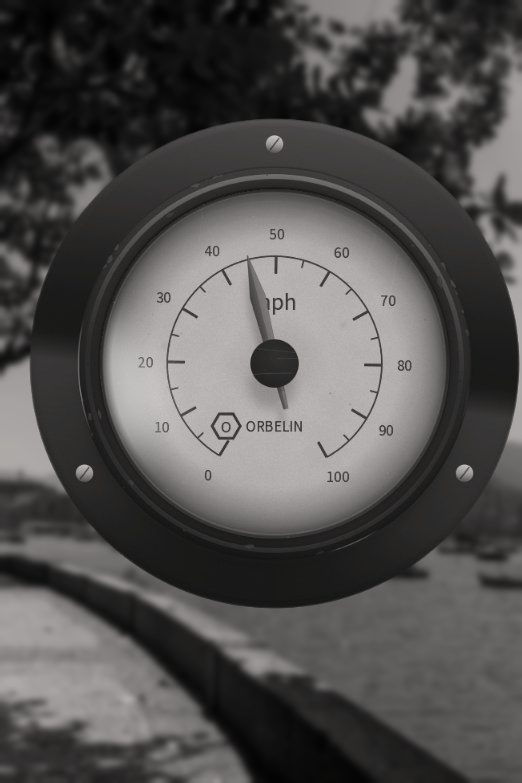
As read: **45** mph
